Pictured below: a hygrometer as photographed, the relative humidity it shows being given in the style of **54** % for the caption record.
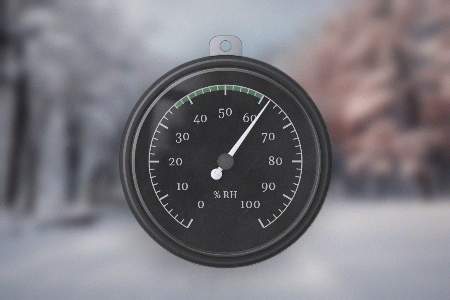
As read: **62** %
